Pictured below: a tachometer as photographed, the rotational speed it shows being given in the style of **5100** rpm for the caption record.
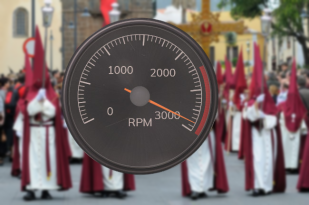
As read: **2900** rpm
